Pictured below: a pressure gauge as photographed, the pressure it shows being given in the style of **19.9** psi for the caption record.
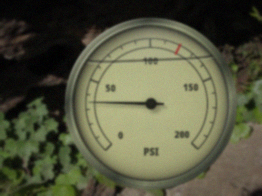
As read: **35** psi
